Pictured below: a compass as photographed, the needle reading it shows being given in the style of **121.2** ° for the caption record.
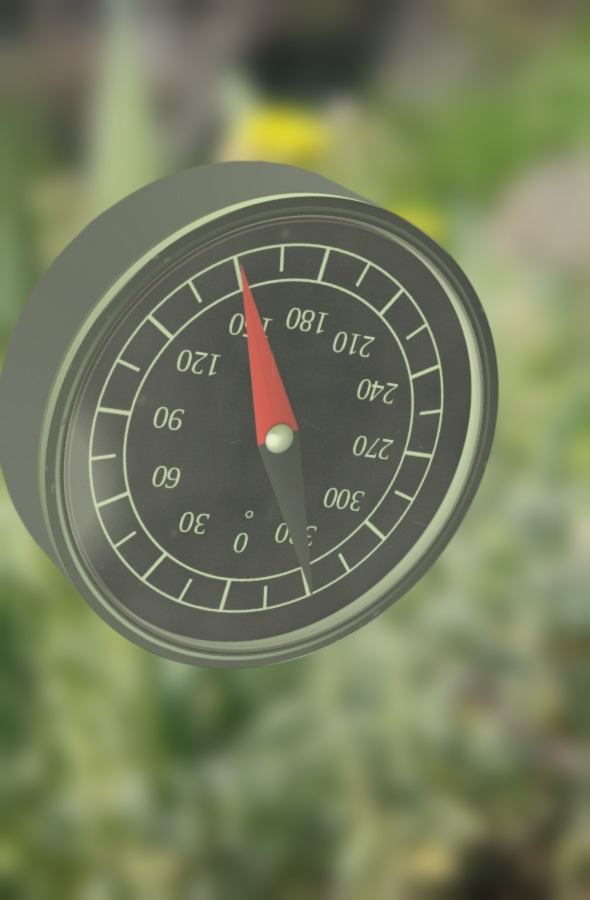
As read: **150** °
